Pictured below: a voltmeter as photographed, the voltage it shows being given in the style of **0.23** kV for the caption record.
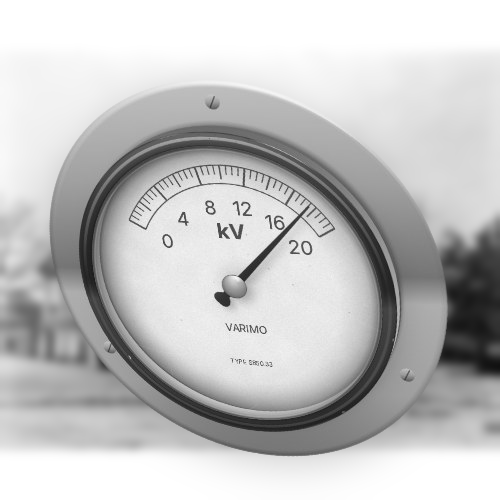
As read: **17.5** kV
